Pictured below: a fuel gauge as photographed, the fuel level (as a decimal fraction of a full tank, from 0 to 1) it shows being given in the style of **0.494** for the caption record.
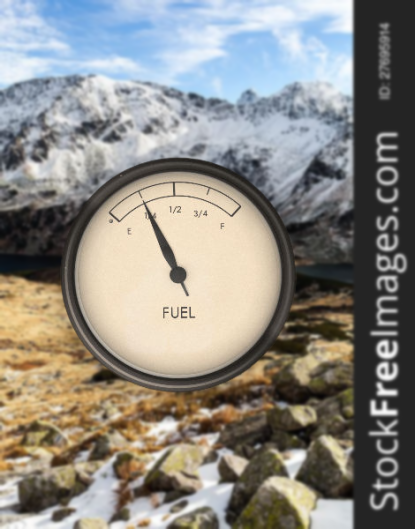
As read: **0.25**
